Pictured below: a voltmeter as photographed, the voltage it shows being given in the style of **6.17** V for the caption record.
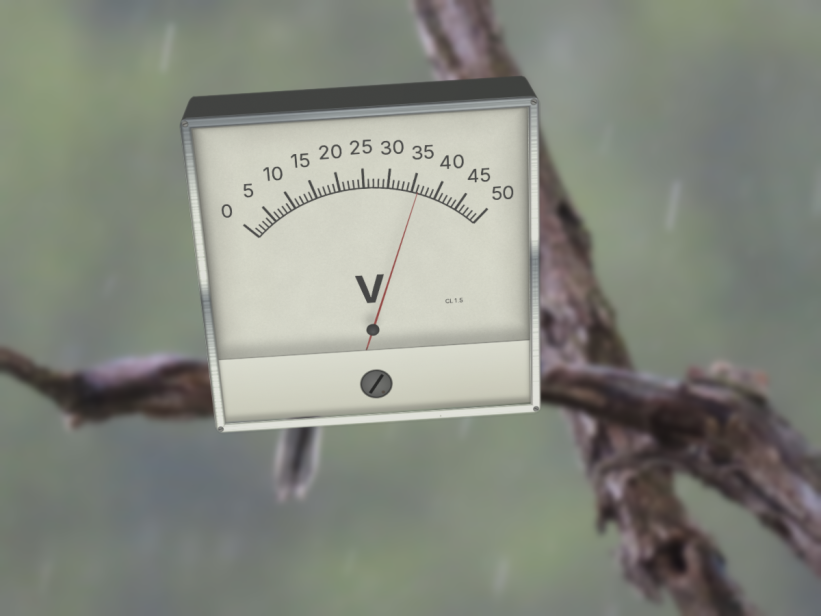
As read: **36** V
